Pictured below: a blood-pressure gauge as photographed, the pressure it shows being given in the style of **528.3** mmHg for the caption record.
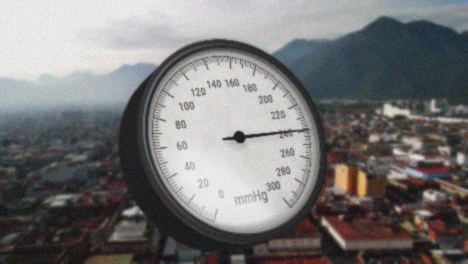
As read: **240** mmHg
